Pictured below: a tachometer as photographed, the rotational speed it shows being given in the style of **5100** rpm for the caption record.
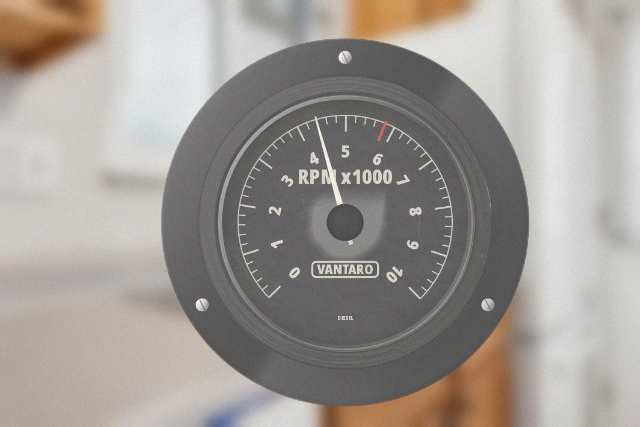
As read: **4400** rpm
